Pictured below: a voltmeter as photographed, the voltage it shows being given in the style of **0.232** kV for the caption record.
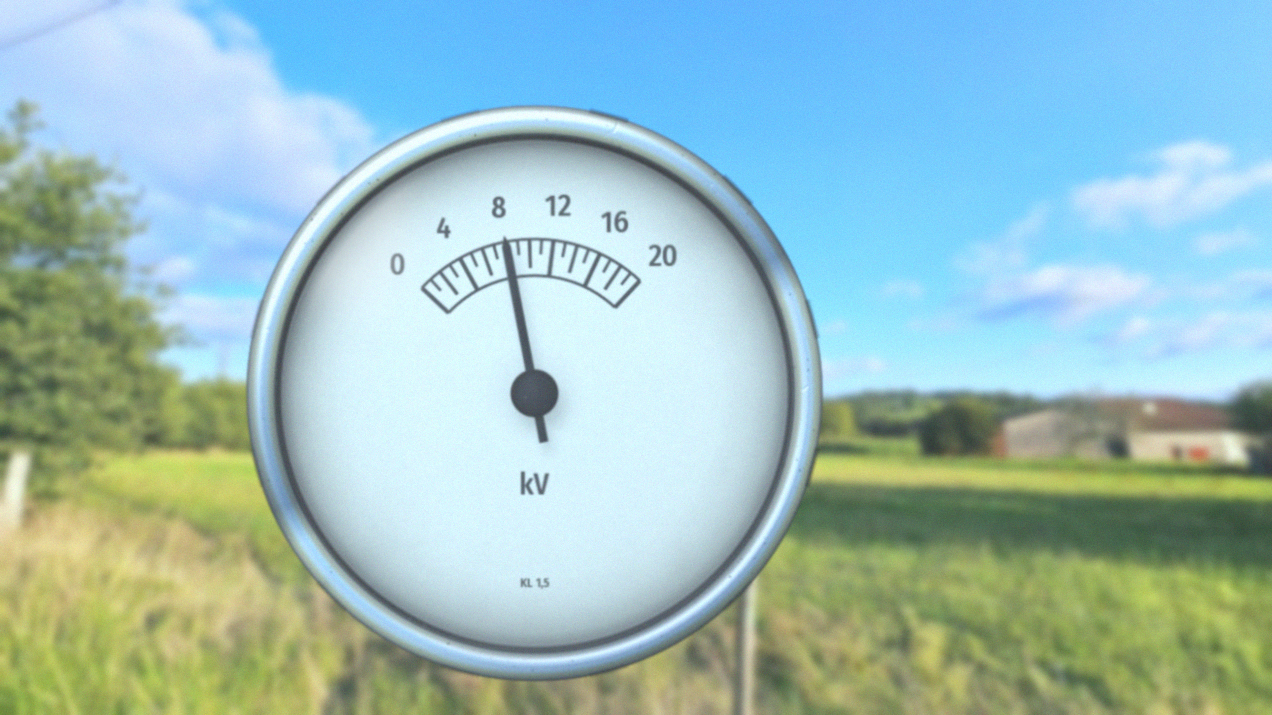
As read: **8** kV
